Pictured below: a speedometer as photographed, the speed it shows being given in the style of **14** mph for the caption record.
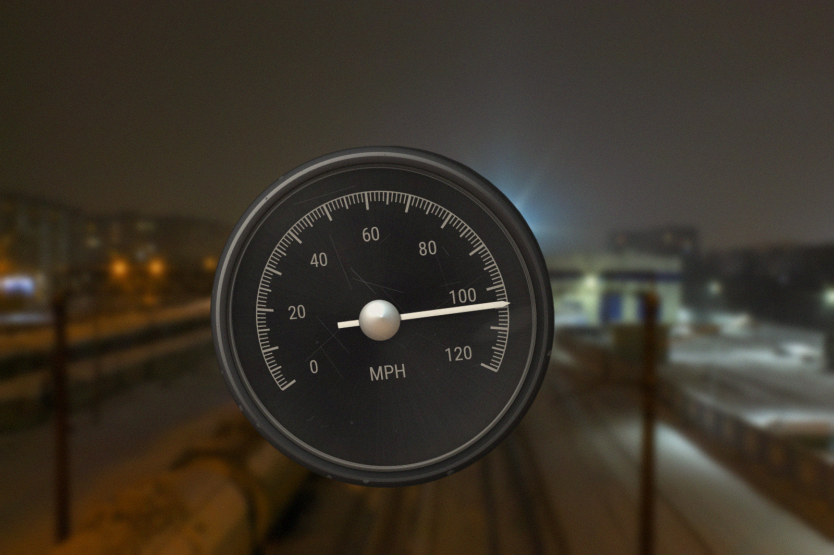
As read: **104** mph
